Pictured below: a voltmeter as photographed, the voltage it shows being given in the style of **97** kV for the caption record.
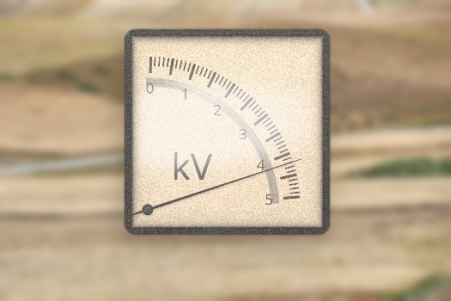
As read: **4.2** kV
